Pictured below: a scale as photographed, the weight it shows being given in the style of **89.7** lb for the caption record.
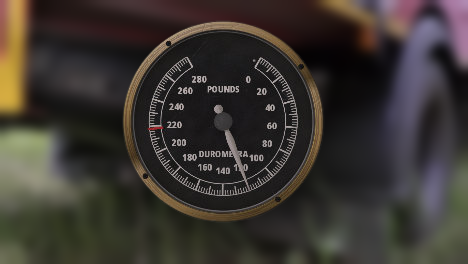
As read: **120** lb
